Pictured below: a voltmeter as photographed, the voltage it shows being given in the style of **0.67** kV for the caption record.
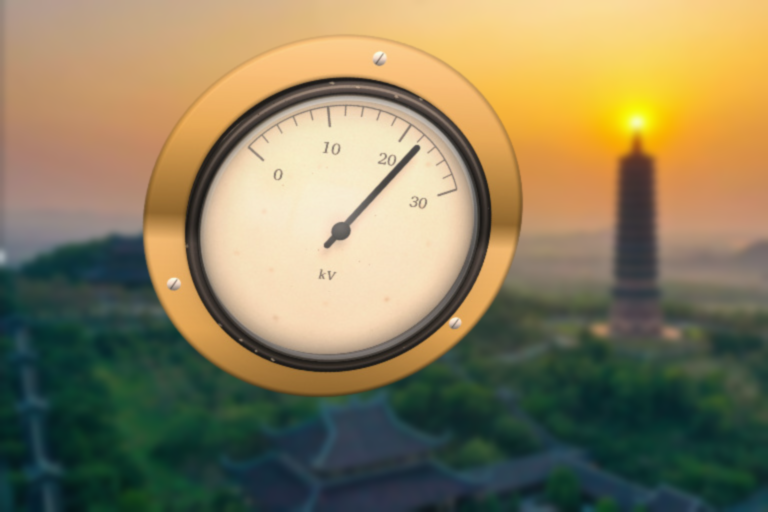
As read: **22** kV
